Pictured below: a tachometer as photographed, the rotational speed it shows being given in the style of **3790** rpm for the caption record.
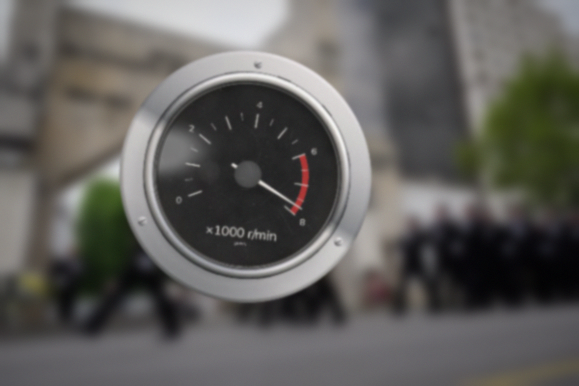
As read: **7750** rpm
